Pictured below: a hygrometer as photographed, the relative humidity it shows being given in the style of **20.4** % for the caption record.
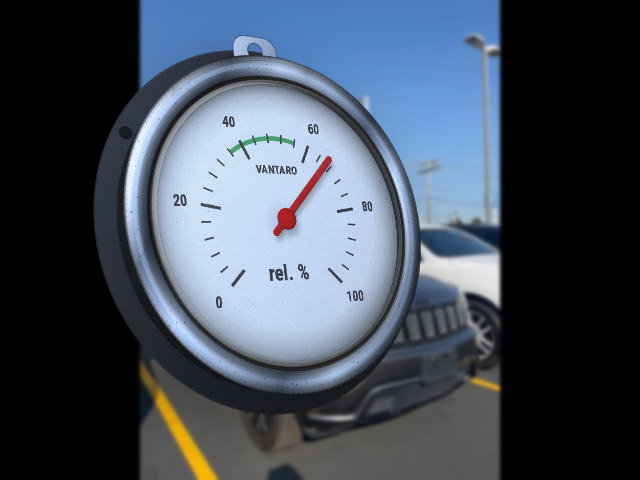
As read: **66** %
